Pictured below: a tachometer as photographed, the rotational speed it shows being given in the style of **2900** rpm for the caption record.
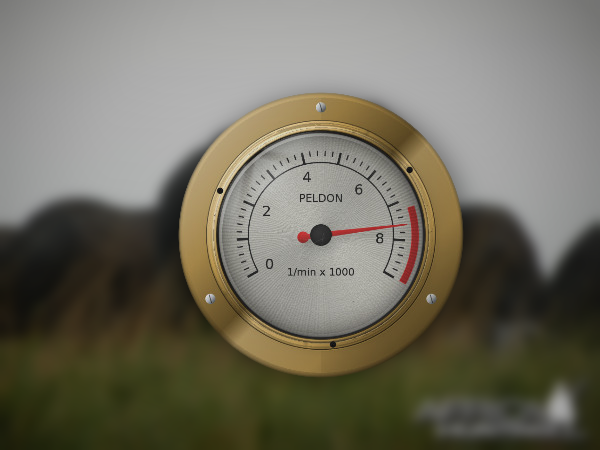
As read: **7600** rpm
